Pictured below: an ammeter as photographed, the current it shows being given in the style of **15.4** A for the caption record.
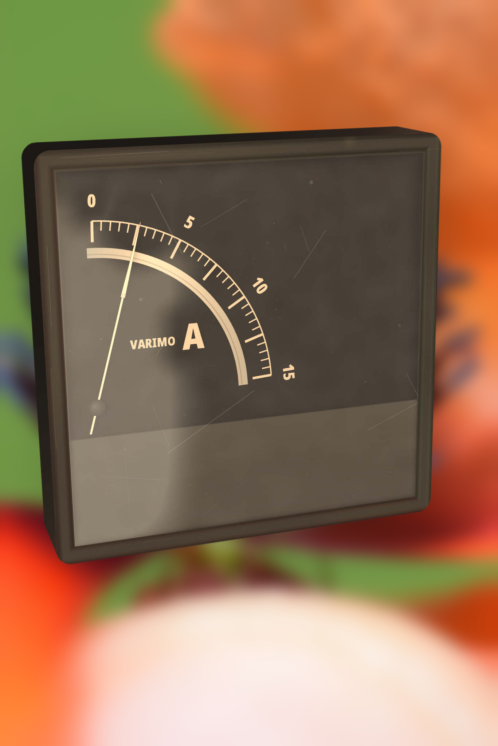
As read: **2.5** A
